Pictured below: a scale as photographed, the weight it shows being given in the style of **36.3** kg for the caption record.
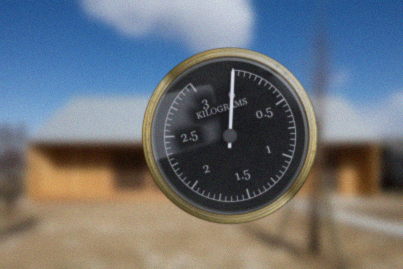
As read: **0** kg
